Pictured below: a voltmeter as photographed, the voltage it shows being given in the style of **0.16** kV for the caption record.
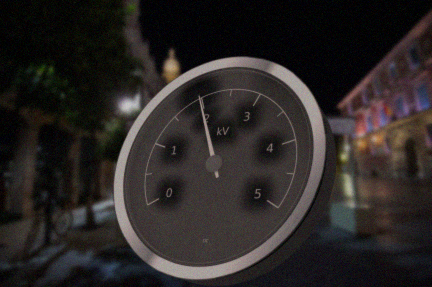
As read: **2** kV
